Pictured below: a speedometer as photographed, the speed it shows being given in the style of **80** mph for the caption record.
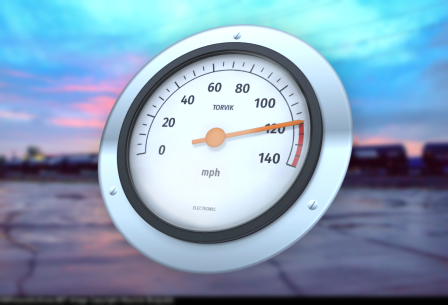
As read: **120** mph
